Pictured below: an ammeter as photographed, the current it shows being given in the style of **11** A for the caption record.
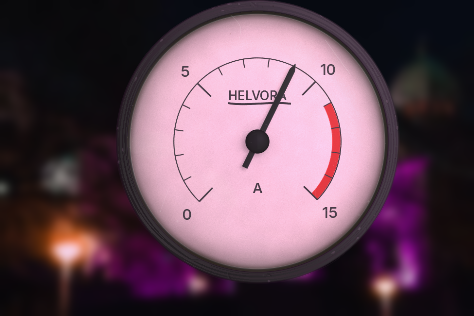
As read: **9** A
